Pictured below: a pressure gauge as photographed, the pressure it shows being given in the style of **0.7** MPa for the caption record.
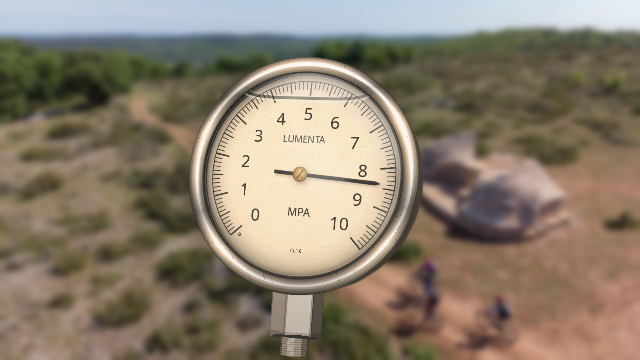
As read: **8.4** MPa
